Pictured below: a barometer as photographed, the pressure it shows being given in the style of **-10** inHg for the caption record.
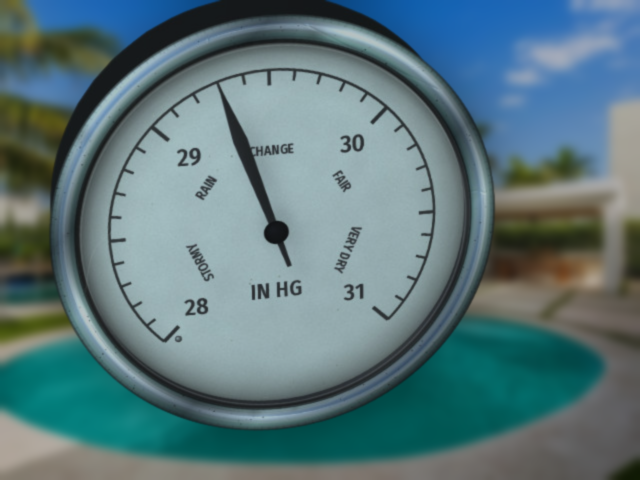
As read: **29.3** inHg
